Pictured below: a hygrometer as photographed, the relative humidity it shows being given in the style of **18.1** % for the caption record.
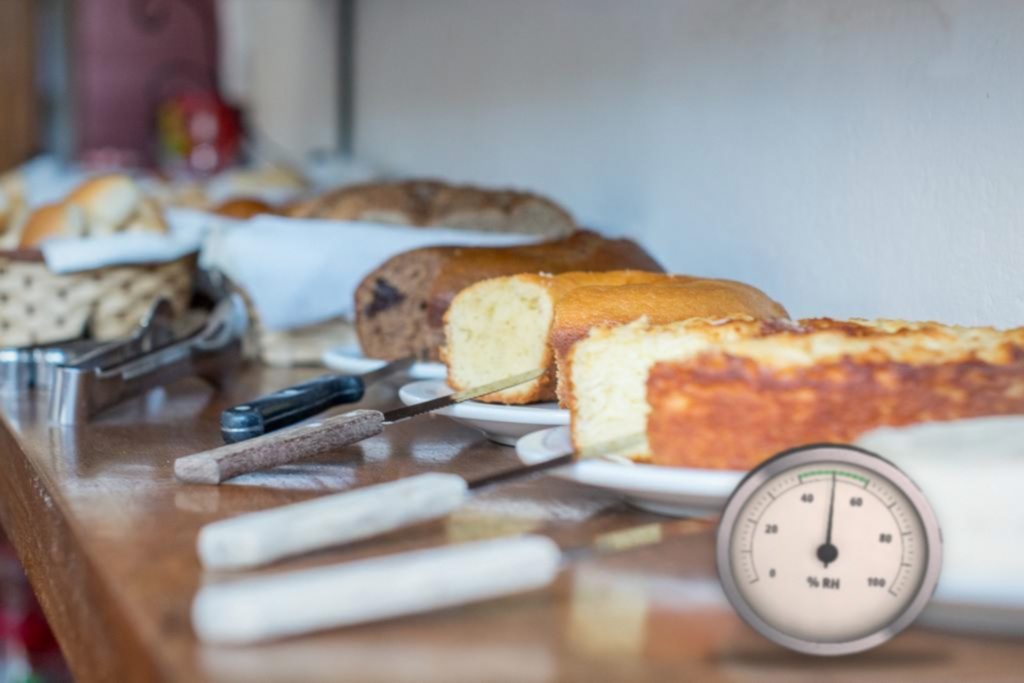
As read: **50** %
